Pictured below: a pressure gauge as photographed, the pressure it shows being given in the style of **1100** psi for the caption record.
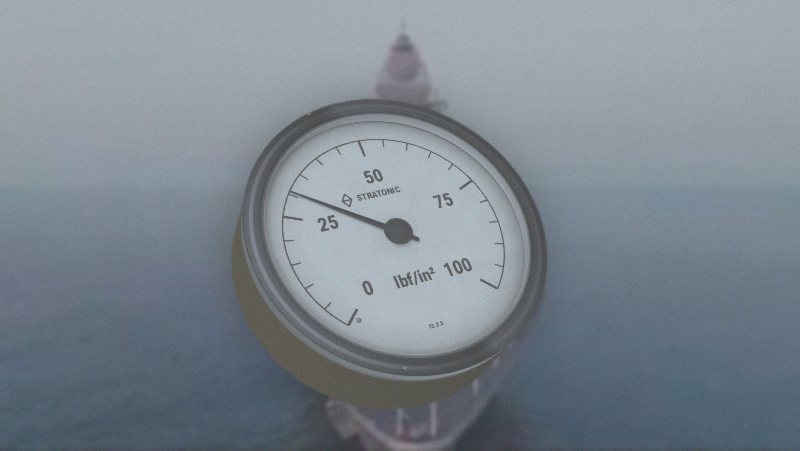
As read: **30** psi
